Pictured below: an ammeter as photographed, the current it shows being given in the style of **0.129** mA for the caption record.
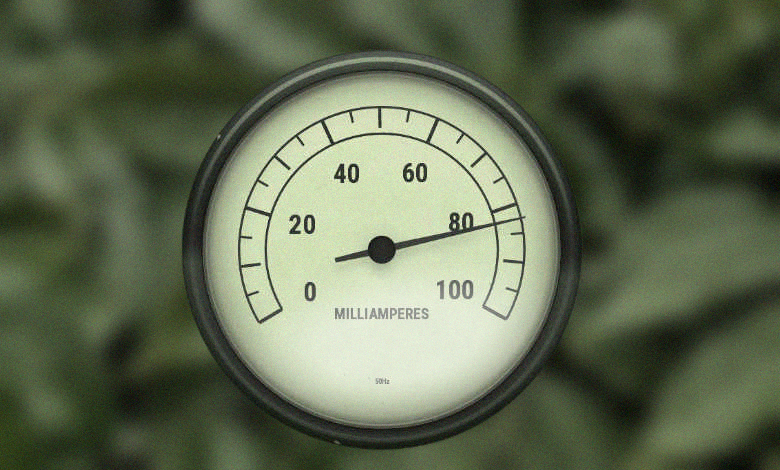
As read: **82.5** mA
